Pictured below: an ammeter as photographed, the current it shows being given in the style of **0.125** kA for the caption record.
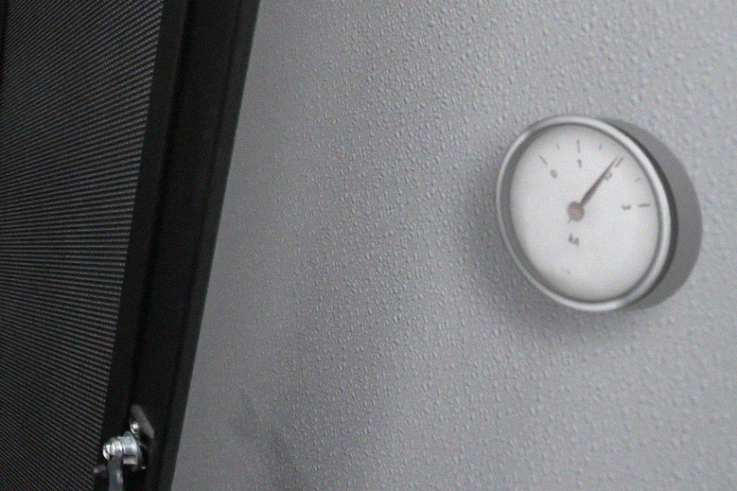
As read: **2** kA
